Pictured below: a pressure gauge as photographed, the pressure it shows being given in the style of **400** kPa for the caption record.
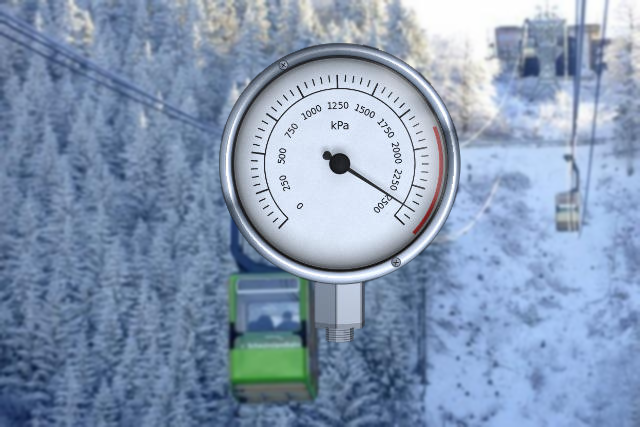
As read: **2400** kPa
